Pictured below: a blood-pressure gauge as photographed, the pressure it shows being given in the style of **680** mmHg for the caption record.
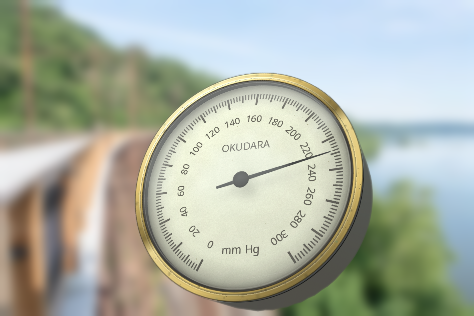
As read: **230** mmHg
